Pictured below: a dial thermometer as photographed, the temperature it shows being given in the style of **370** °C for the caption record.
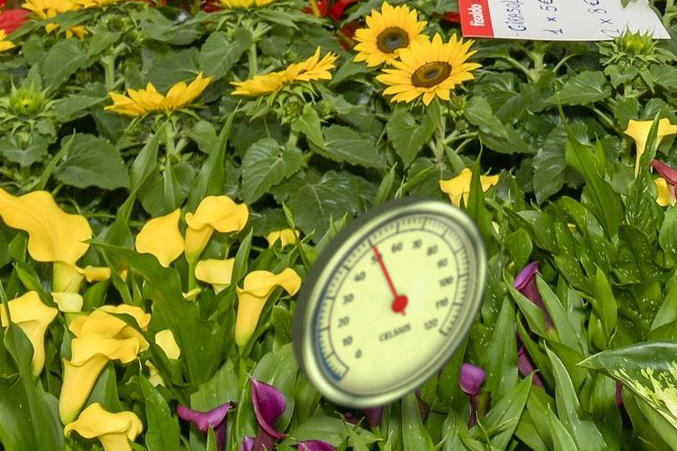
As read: **50** °C
